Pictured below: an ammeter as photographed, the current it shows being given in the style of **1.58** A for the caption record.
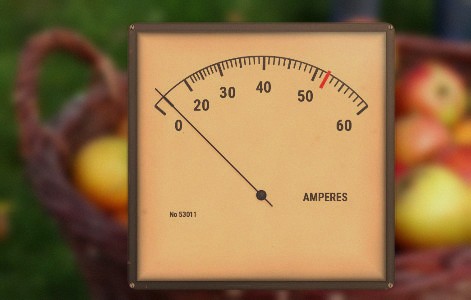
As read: **10** A
